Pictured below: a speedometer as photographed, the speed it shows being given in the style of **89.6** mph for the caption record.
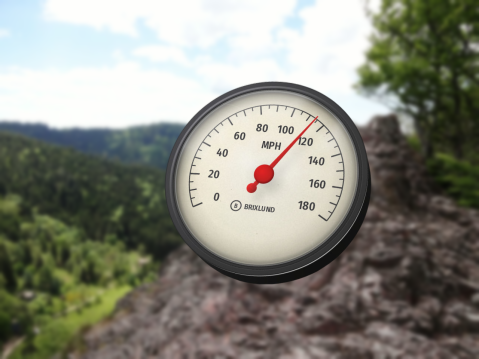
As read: **115** mph
